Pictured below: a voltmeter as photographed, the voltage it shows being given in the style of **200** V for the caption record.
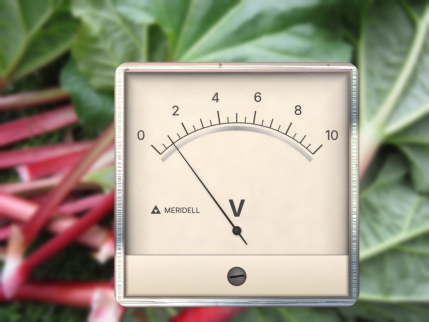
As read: **1** V
